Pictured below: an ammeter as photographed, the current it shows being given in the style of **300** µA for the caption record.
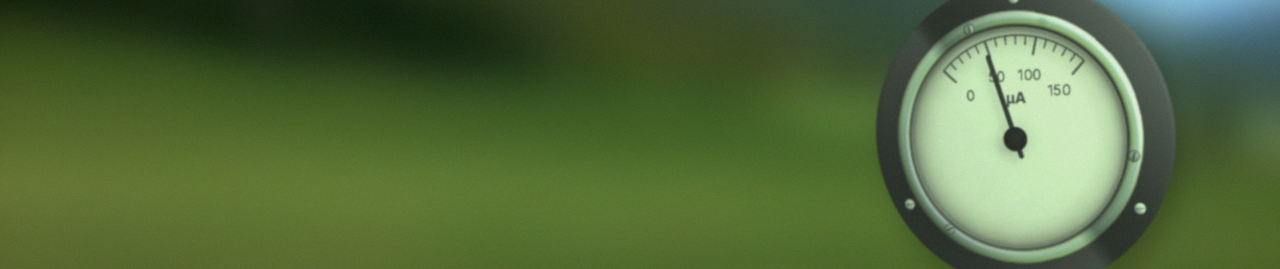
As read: **50** µA
